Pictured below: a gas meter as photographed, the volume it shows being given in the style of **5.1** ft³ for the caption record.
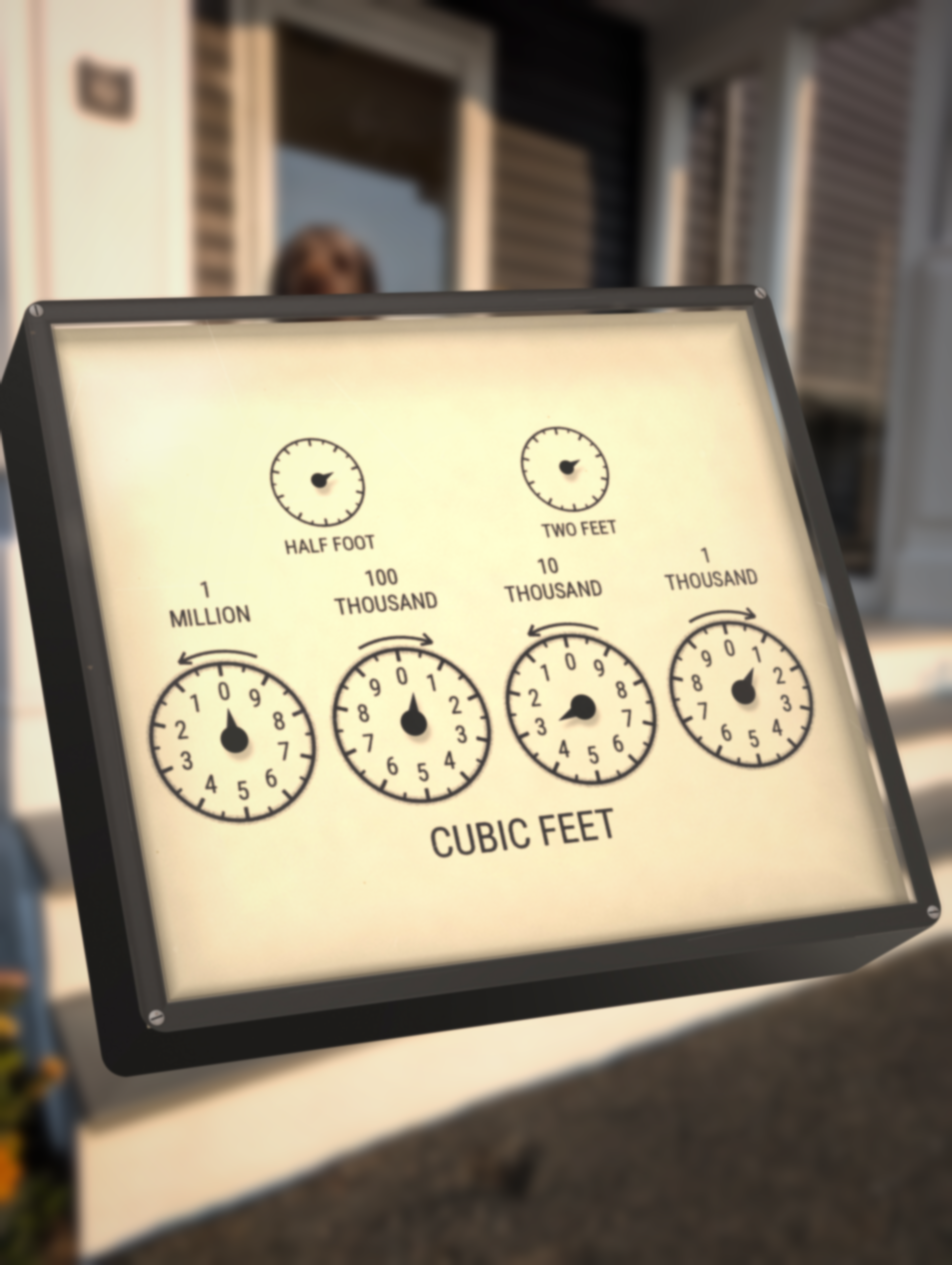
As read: **3100** ft³
